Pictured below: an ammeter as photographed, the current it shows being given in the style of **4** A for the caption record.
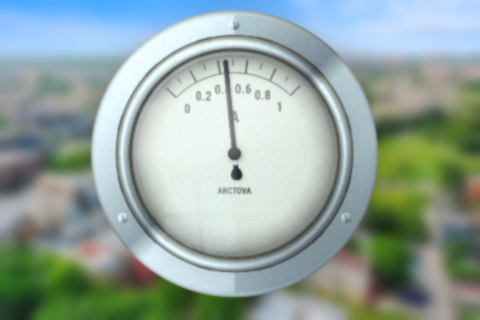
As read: **0.45** A
